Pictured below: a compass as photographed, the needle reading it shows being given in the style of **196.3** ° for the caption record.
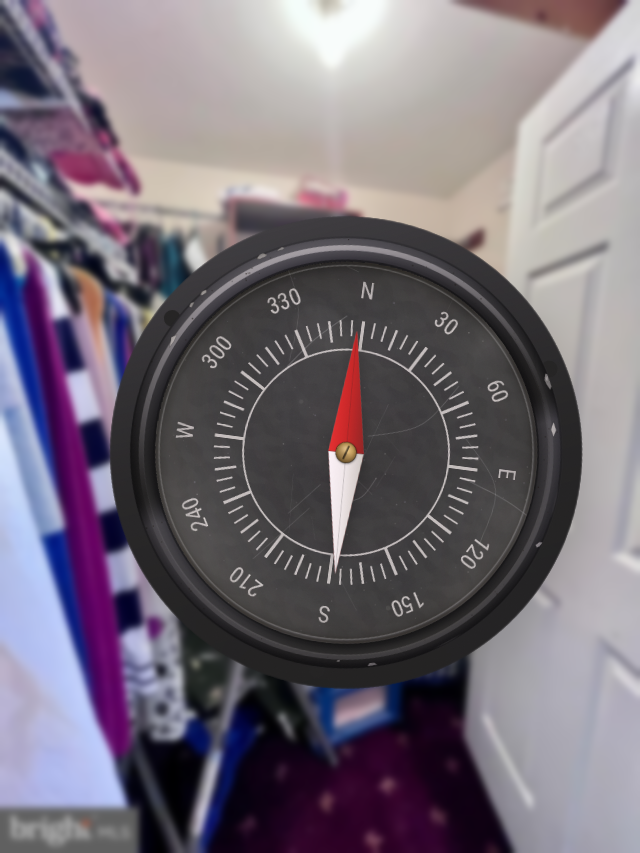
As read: **357.5** °
